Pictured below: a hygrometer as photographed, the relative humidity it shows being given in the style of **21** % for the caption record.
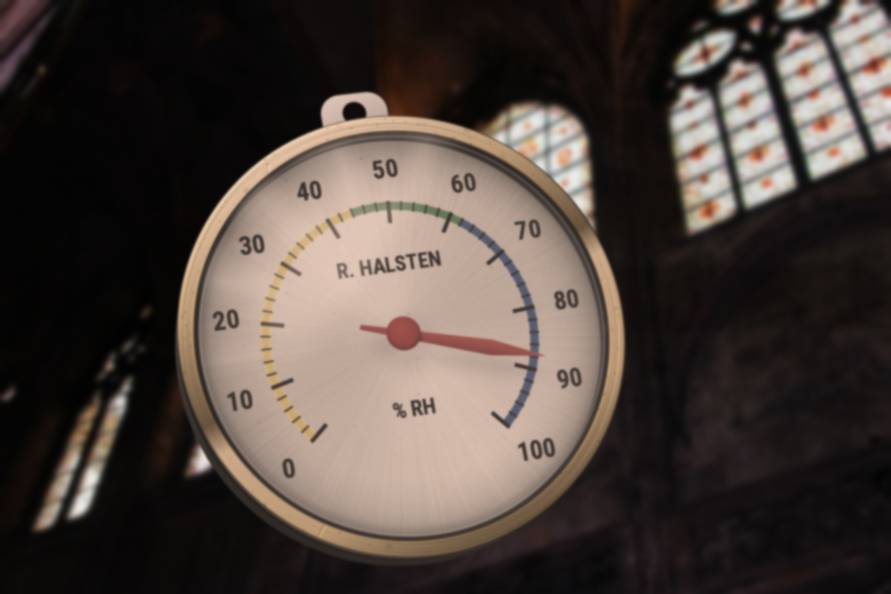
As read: **88** %
